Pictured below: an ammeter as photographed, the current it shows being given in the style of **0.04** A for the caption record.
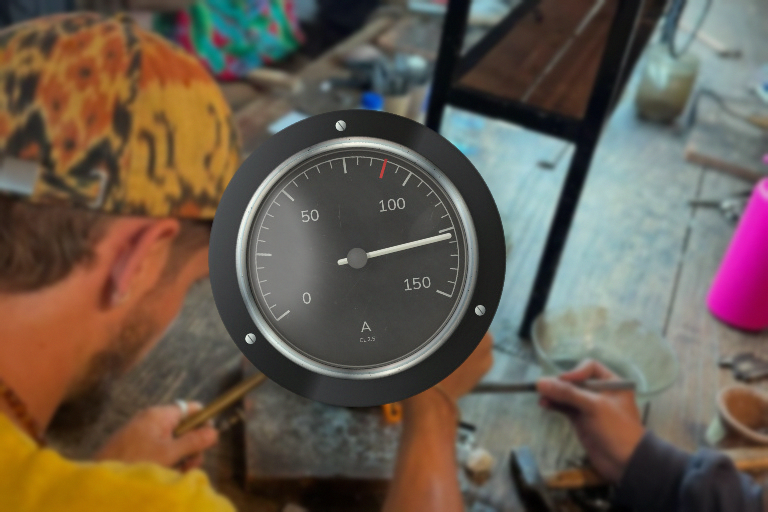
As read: **127.5** A
